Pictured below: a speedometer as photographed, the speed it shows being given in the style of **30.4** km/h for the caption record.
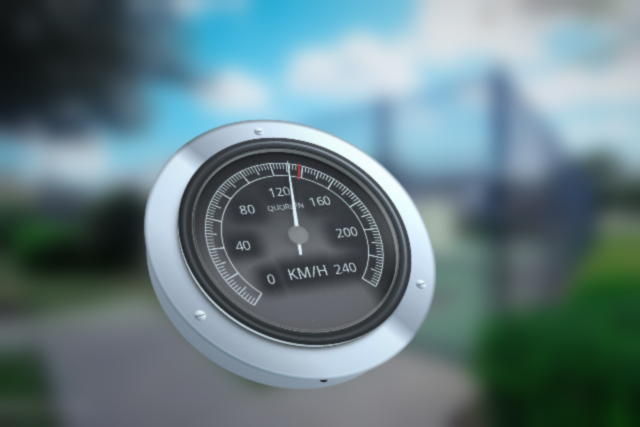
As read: **130** km/h
